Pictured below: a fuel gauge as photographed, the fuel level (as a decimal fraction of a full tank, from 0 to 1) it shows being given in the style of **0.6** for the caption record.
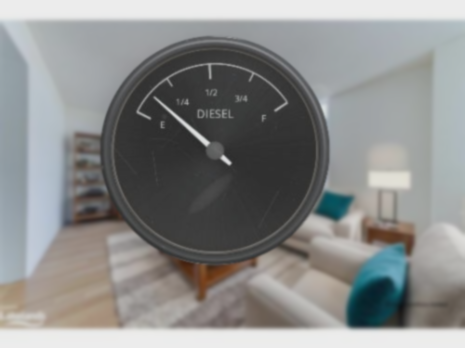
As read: **0.125**
